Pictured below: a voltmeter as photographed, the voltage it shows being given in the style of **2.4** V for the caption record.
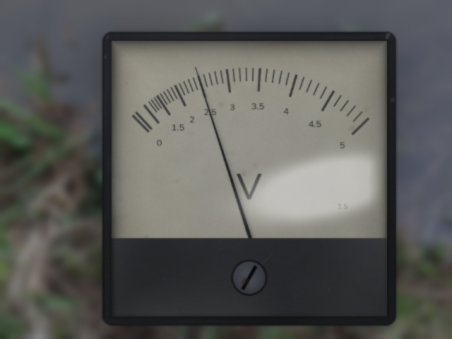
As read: **2.5** V
